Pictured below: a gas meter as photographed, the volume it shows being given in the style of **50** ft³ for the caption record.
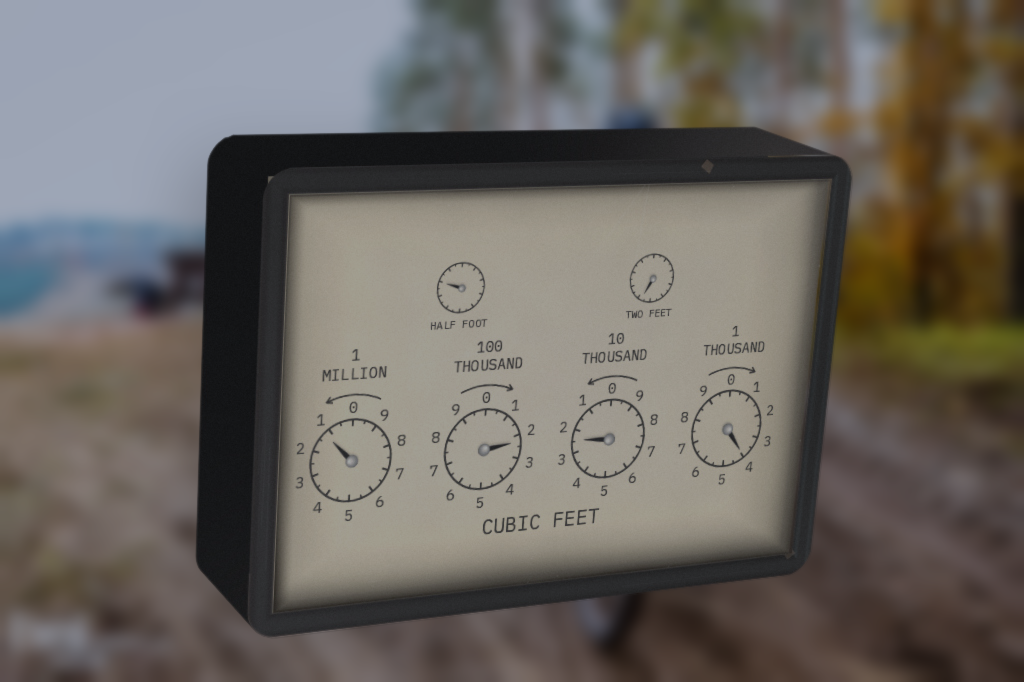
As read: **122400** ft³
